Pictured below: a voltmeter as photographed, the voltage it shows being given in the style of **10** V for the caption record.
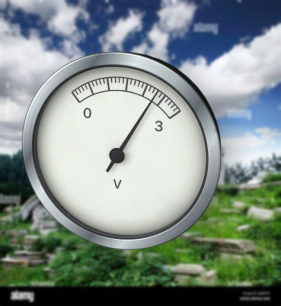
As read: **2.3** V
